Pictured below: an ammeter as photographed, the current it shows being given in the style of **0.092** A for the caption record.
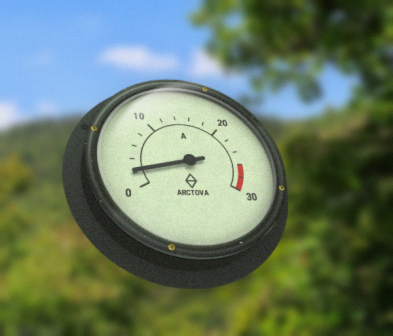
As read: **2** A
